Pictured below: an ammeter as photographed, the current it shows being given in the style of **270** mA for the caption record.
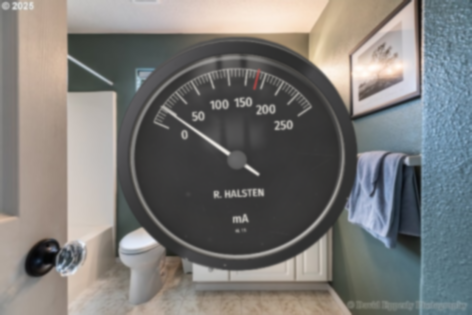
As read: **25** mA
